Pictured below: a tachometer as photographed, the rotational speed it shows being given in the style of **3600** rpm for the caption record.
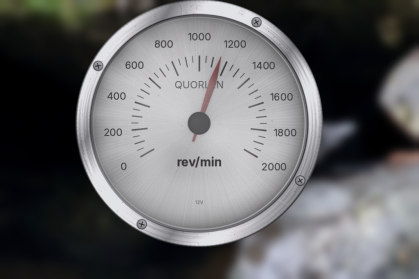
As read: **1150** rpm
